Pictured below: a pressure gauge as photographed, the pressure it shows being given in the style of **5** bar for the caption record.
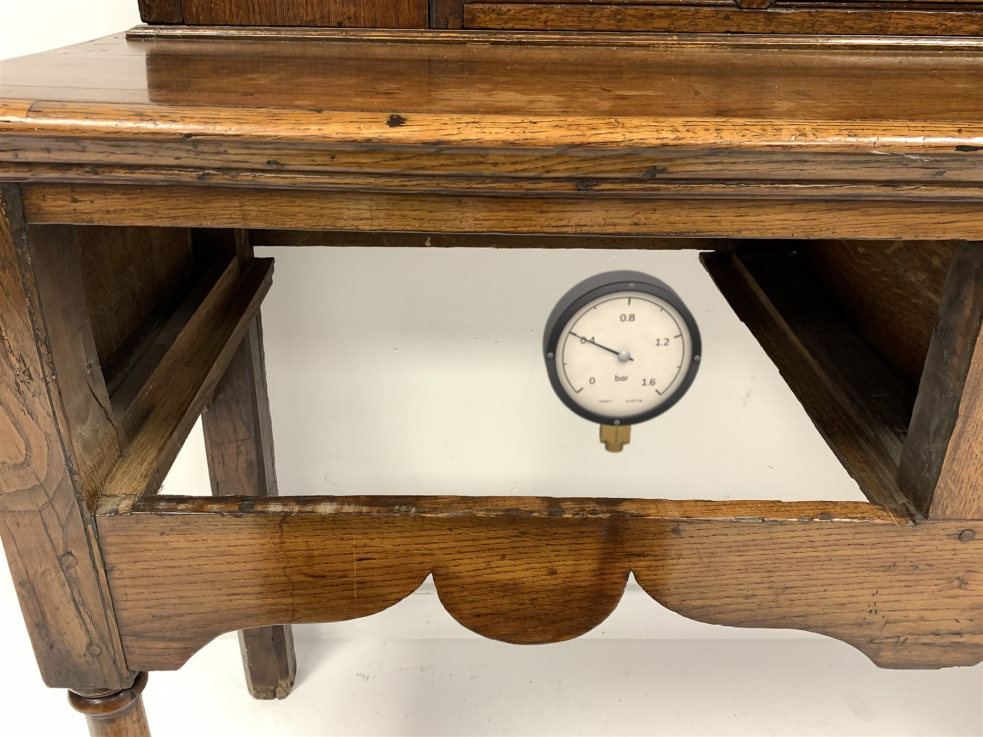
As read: **0.4** bar
